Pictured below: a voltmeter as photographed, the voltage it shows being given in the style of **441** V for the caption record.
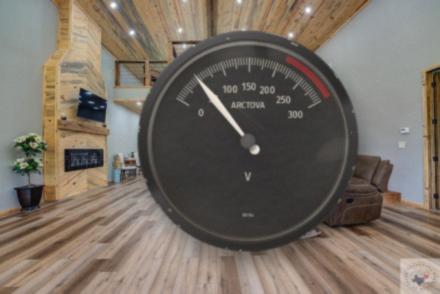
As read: **50** V
